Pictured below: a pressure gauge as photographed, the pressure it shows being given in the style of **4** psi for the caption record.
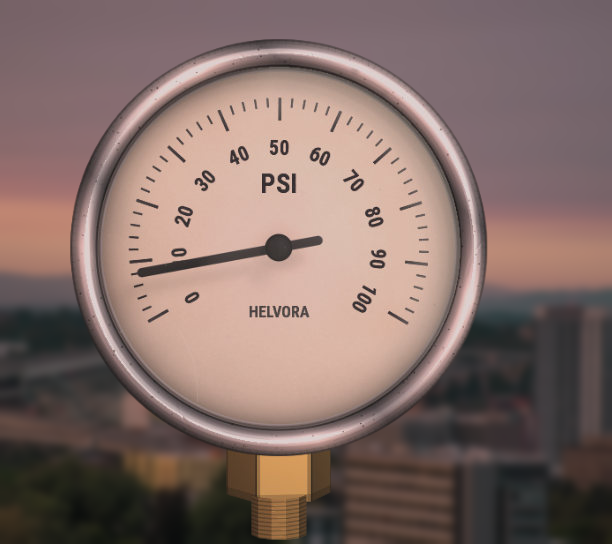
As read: **8** psi
